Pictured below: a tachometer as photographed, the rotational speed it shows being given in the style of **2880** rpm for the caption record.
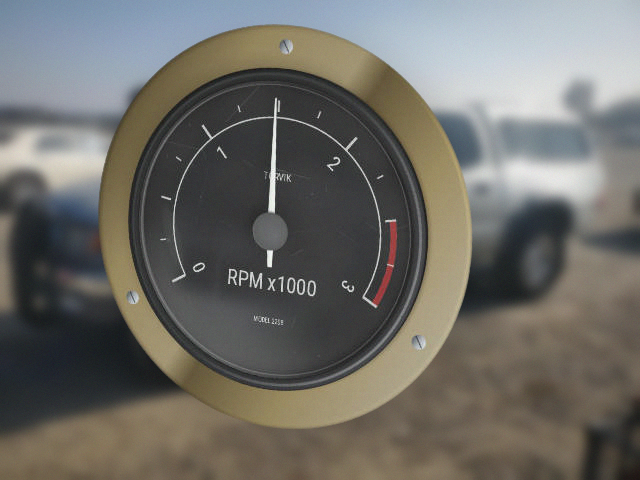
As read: **1500** rpm
